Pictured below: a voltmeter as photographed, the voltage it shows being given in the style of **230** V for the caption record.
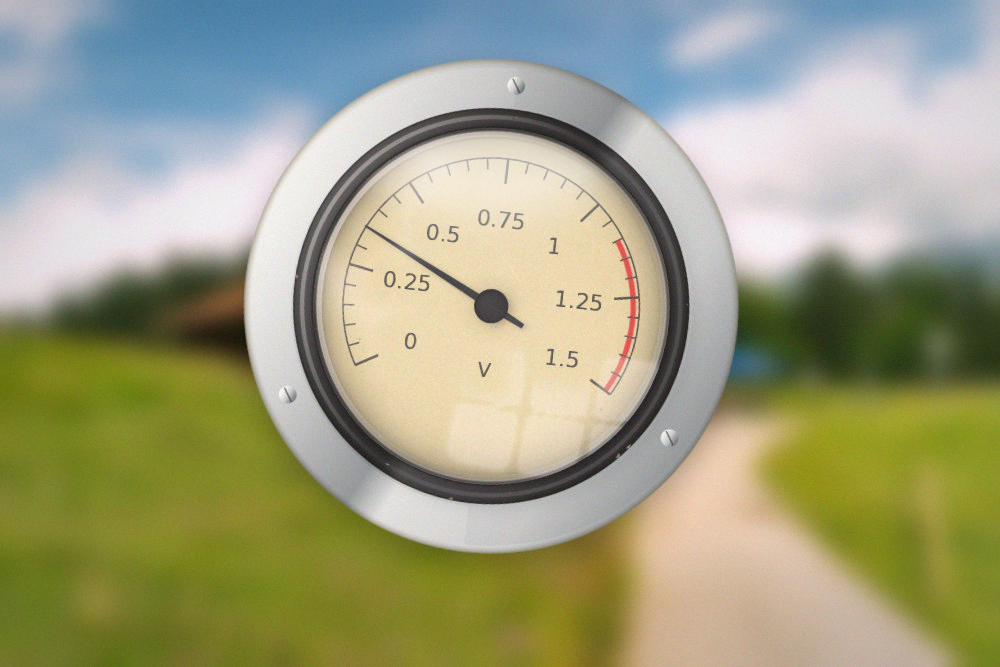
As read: **0.35** V
